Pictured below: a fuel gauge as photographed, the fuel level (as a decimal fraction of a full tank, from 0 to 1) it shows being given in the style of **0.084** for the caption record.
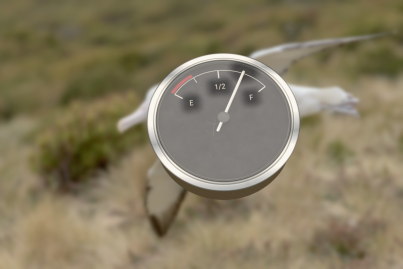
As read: **0.75**
